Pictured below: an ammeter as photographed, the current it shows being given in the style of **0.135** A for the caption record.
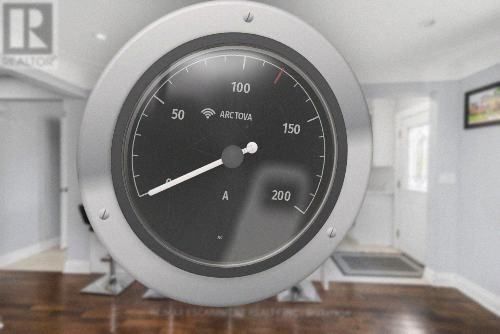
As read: **0** A
